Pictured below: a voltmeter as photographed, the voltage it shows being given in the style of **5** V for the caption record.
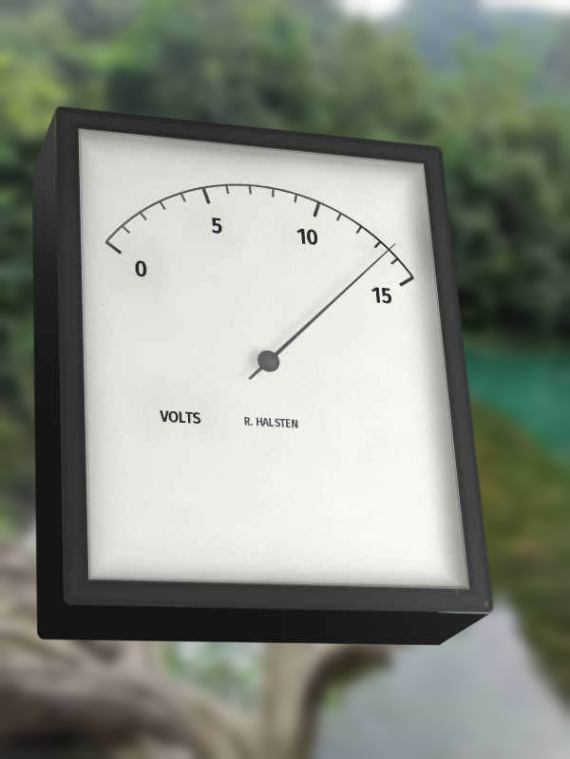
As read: **13.5** V
